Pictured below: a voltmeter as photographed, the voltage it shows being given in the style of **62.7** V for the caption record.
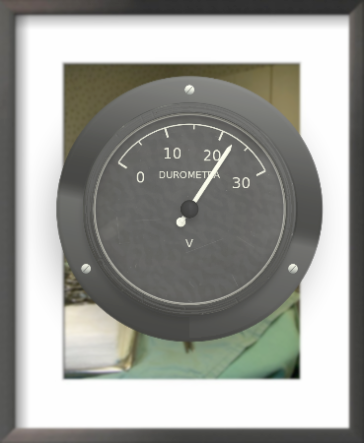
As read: **22.5** V
